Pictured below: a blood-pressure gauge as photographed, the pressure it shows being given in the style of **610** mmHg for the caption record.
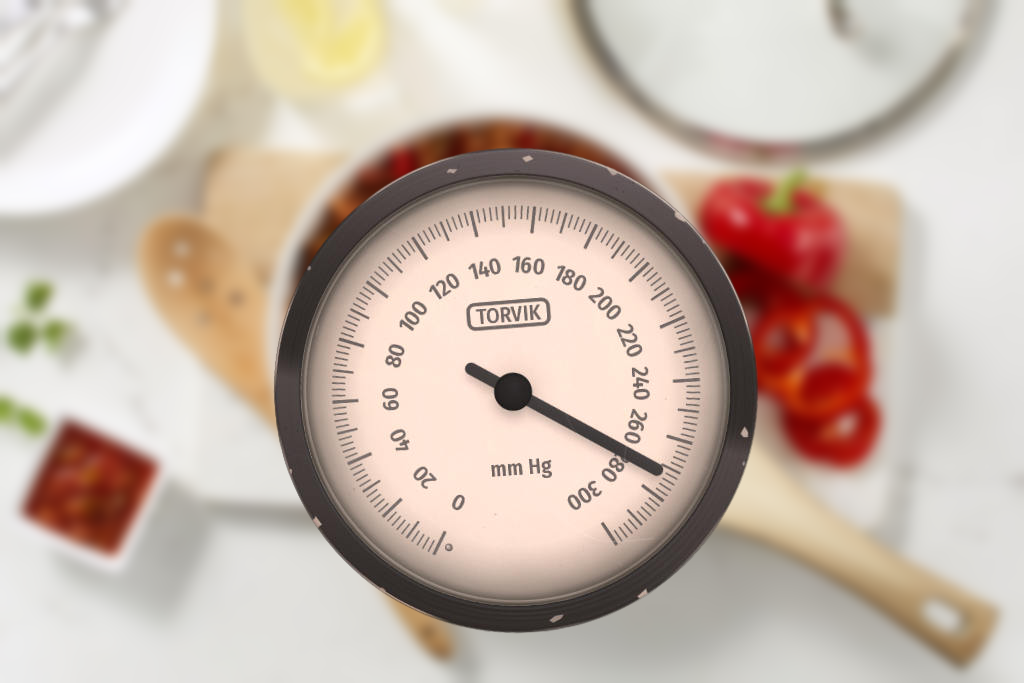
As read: **272** mmHg
